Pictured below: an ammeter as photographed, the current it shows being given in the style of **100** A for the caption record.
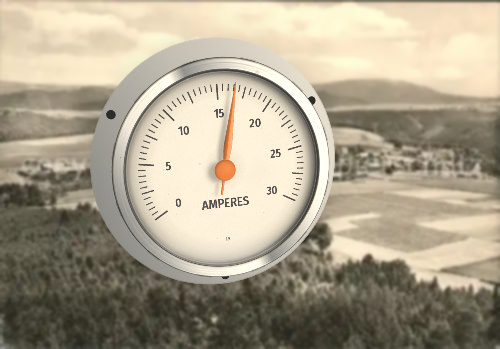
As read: **16.5** A
